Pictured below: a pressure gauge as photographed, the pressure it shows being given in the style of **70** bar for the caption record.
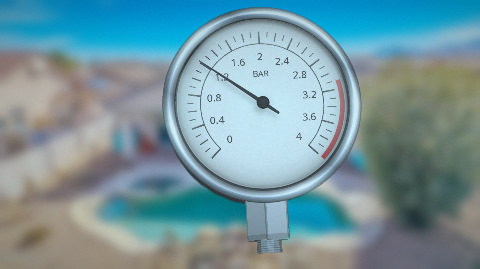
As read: **1.2** bar
